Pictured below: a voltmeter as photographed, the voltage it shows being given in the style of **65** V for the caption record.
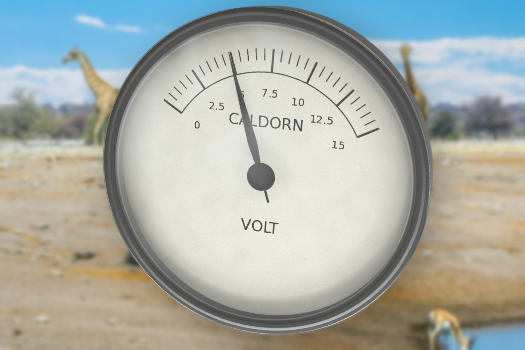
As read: **5** V
